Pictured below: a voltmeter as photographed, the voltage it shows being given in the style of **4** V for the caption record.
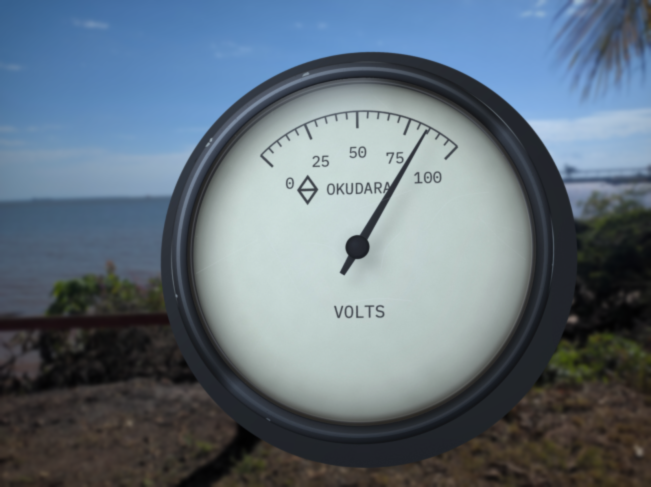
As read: **85** V
